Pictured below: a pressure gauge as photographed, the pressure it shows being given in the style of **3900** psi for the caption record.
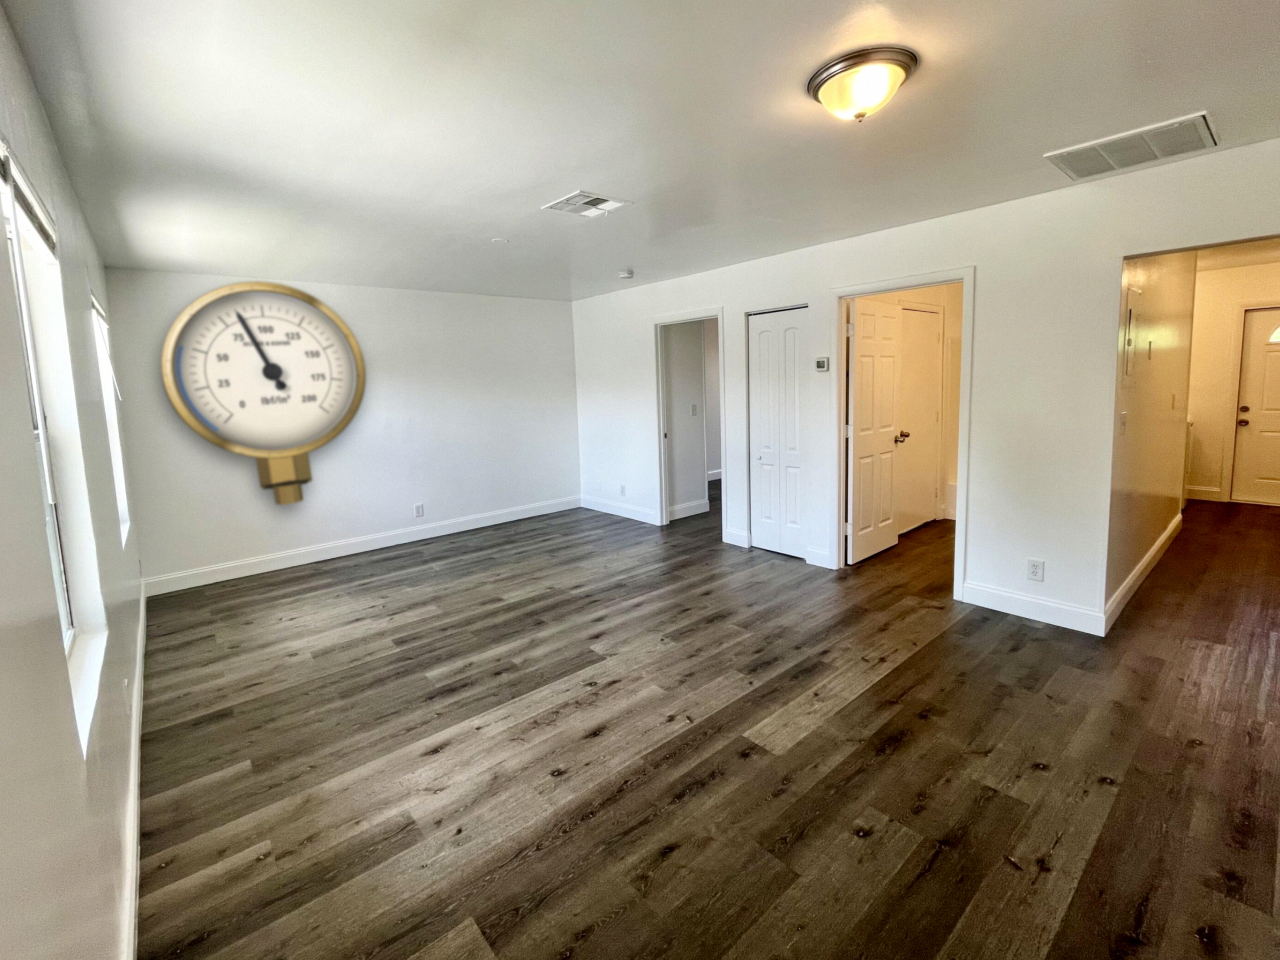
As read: **85** psi
